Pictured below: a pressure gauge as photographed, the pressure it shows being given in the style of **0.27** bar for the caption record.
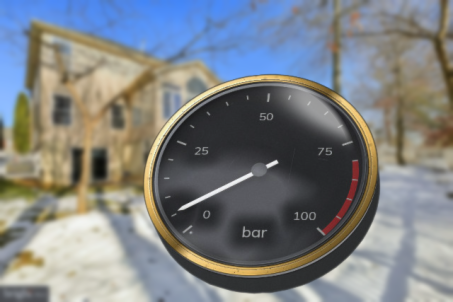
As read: **5** bar
